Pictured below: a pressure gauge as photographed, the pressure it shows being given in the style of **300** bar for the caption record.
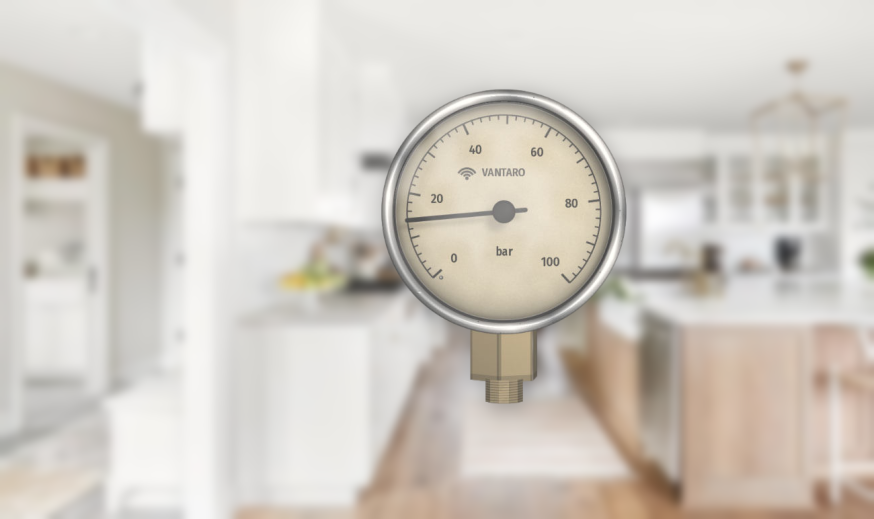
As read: **14** bar
